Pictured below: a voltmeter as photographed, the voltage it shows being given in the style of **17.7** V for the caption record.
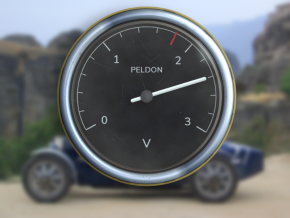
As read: **2.4** V
